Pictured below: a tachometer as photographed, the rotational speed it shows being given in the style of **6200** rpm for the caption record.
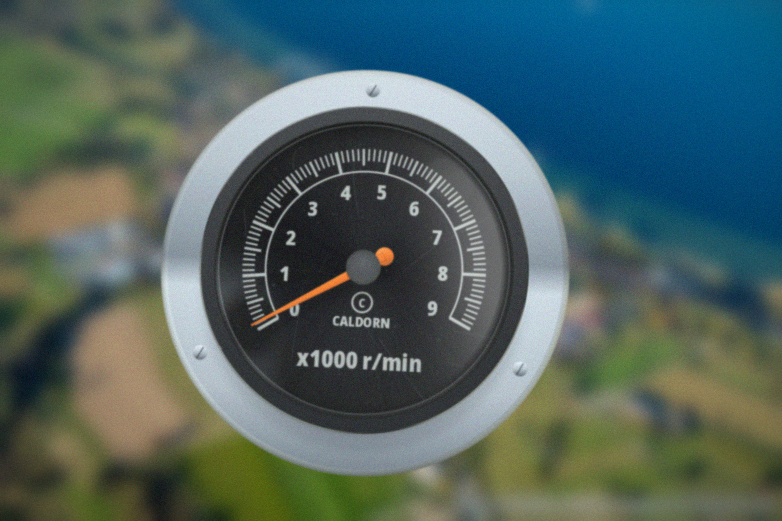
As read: **100** rpm
